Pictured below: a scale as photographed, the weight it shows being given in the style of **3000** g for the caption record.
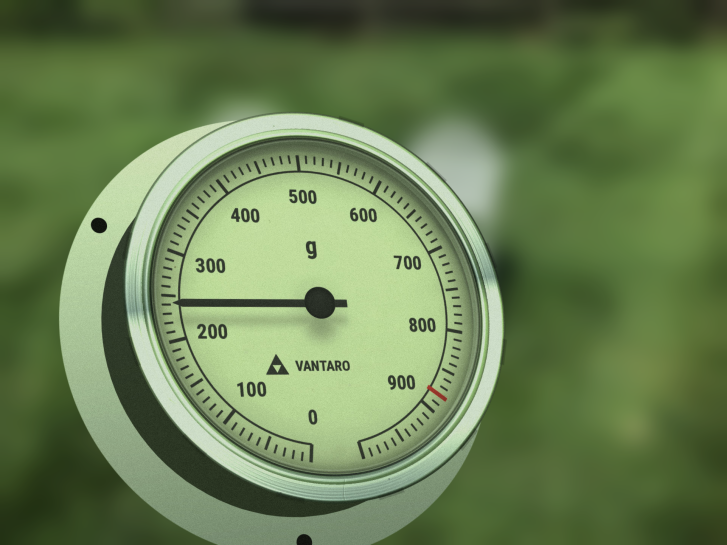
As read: **240** g
